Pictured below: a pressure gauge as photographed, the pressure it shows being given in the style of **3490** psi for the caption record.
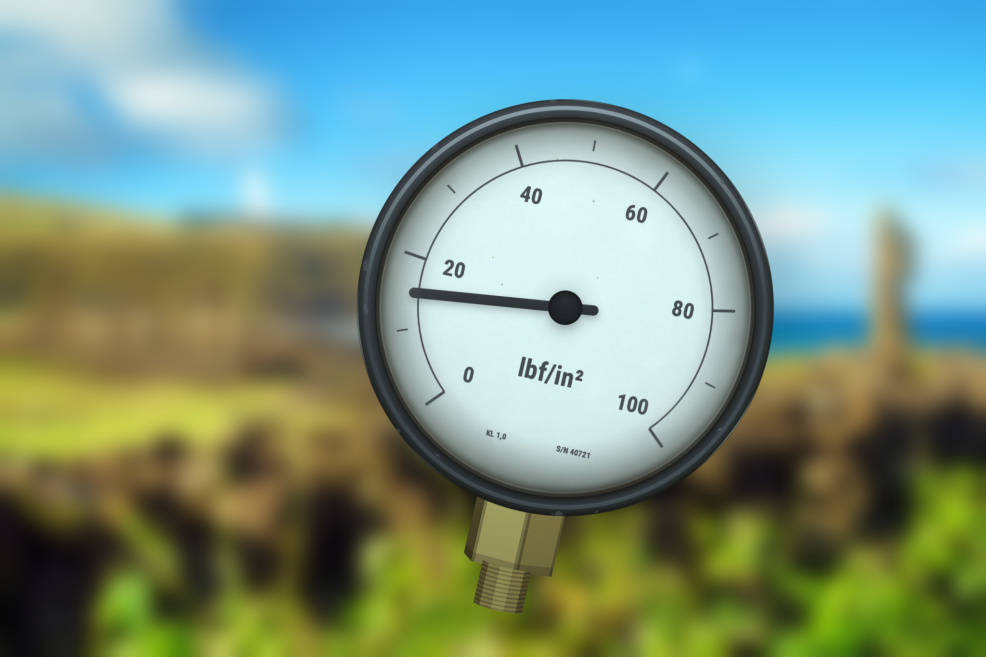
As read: **15** psi
